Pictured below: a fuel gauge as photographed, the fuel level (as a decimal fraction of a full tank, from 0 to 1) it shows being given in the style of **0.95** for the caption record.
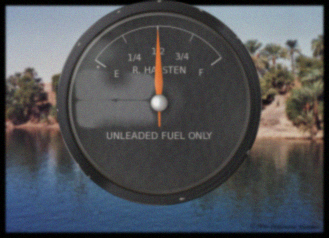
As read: **0.5**
